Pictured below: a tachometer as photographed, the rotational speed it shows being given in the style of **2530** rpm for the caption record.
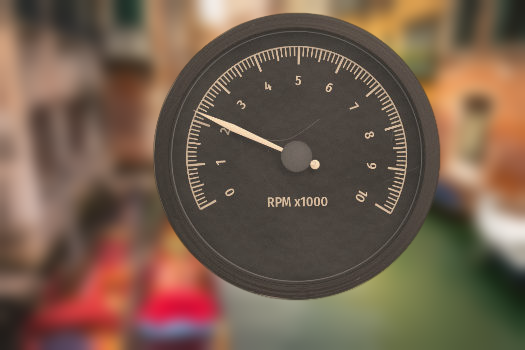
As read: **2200** rpm
